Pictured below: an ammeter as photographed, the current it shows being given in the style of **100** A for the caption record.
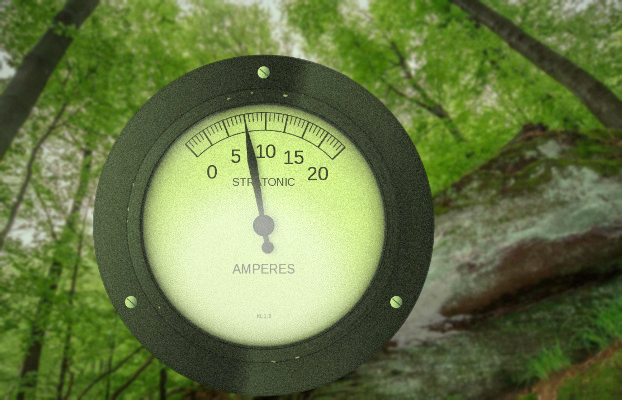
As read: **7.5** A
